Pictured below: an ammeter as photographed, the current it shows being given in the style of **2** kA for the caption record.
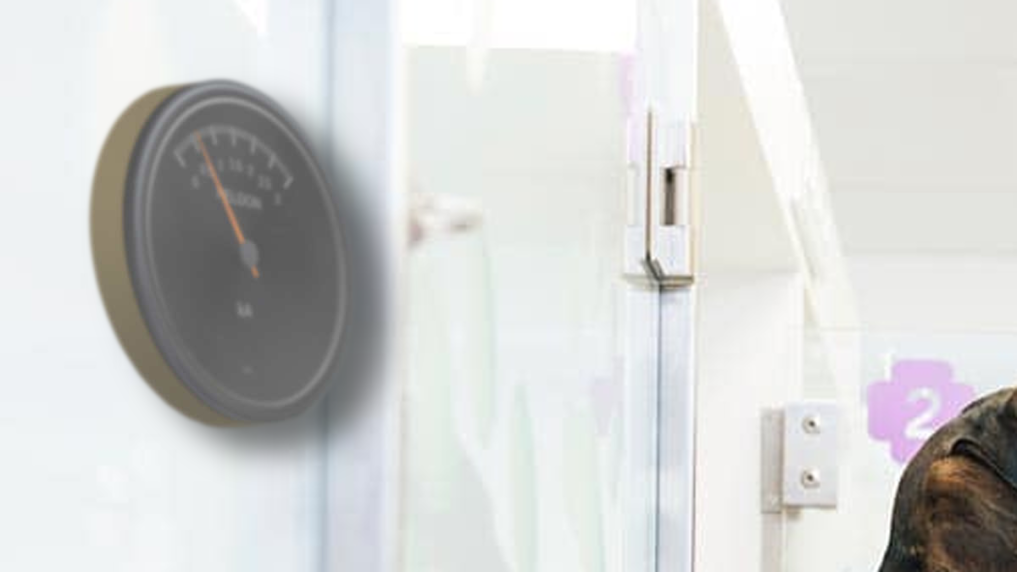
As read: **0.5** kA
